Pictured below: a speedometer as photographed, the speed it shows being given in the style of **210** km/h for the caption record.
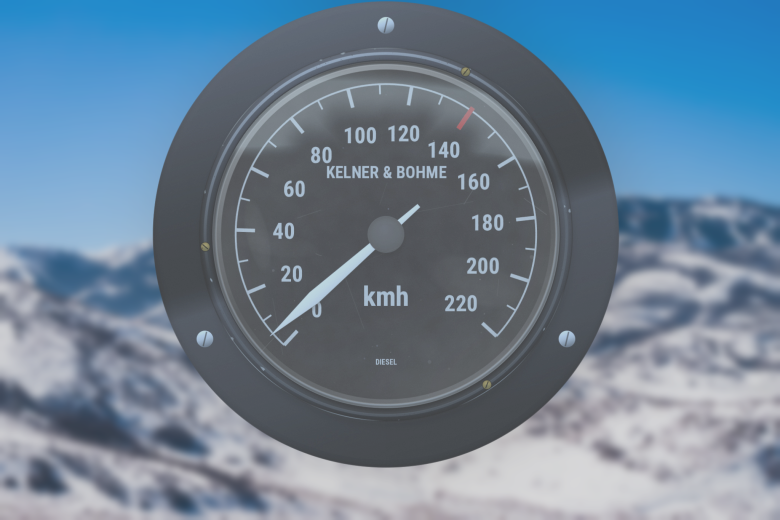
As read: **5** km/h
